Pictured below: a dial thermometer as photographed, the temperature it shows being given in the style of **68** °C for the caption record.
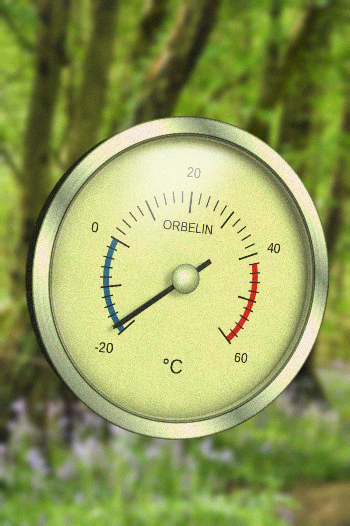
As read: **-18** °C
